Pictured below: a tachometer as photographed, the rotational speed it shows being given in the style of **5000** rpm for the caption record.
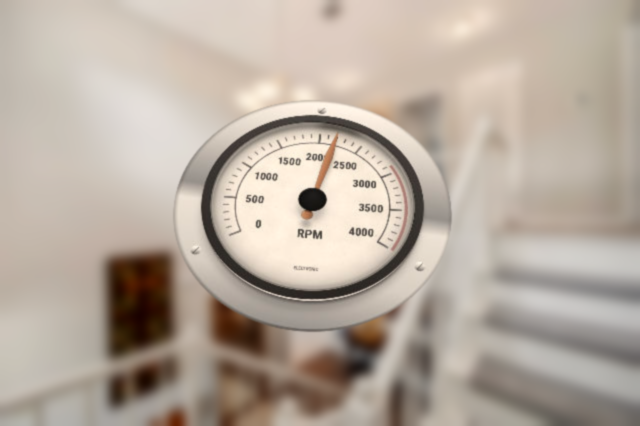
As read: **2200** rpm
